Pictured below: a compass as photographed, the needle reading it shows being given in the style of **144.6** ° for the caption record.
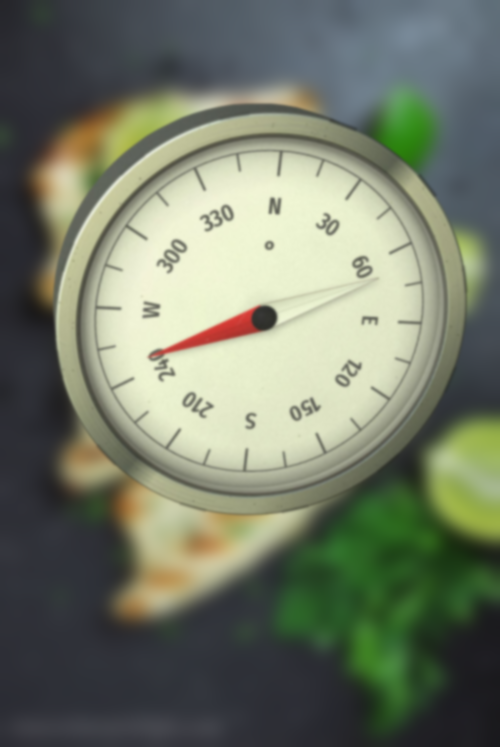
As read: **247.5** °
